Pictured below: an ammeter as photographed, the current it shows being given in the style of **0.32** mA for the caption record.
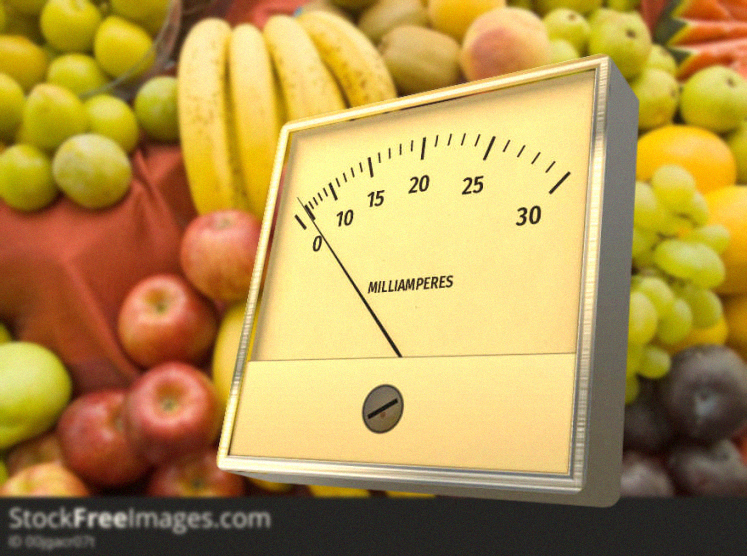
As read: **5** mA
